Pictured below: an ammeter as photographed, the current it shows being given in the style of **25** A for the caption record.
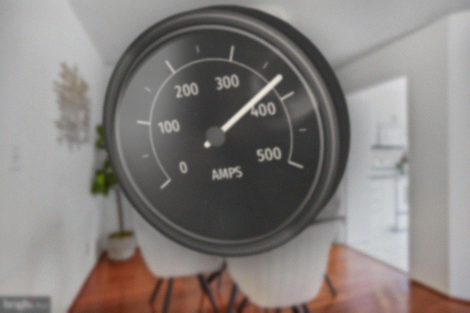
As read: **375** A
